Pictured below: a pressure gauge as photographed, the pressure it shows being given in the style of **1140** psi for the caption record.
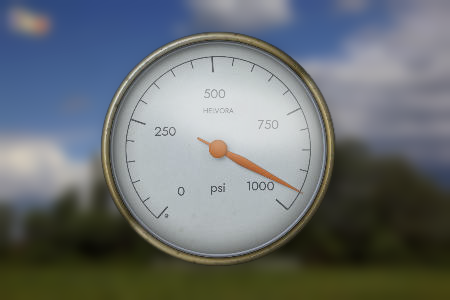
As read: **950** psi
